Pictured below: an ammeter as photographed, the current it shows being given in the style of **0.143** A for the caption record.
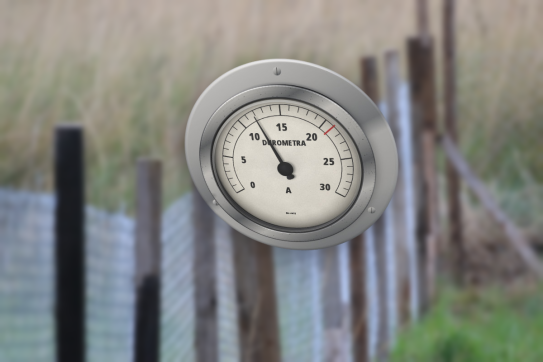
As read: **12** A
